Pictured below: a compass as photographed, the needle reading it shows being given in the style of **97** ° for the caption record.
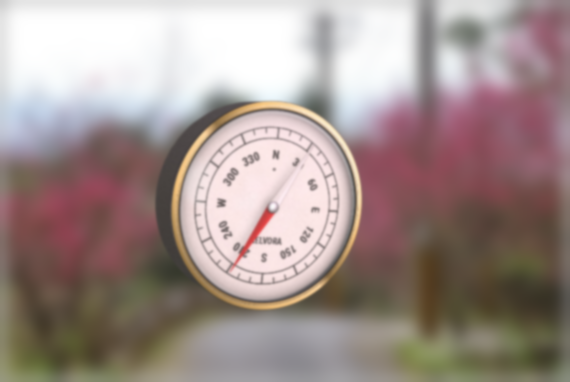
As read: **210** °
